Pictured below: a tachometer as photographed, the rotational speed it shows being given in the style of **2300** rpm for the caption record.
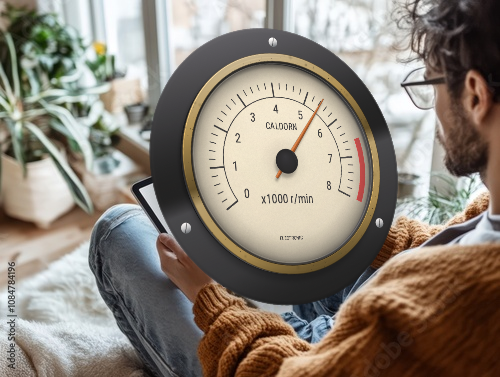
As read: **5400** rpm
